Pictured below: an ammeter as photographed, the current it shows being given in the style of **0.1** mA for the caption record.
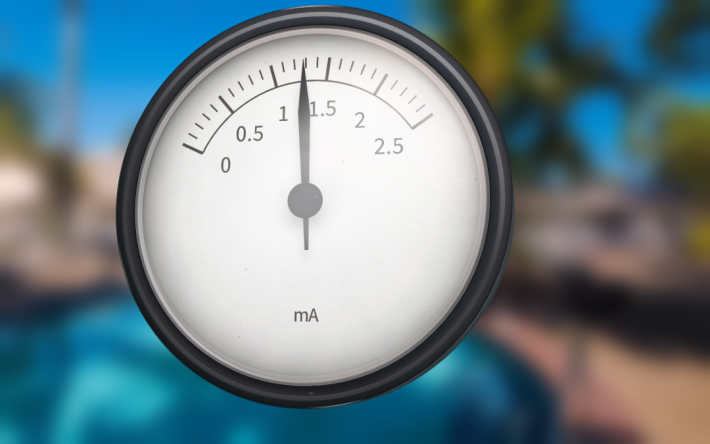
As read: **1.3** mA
